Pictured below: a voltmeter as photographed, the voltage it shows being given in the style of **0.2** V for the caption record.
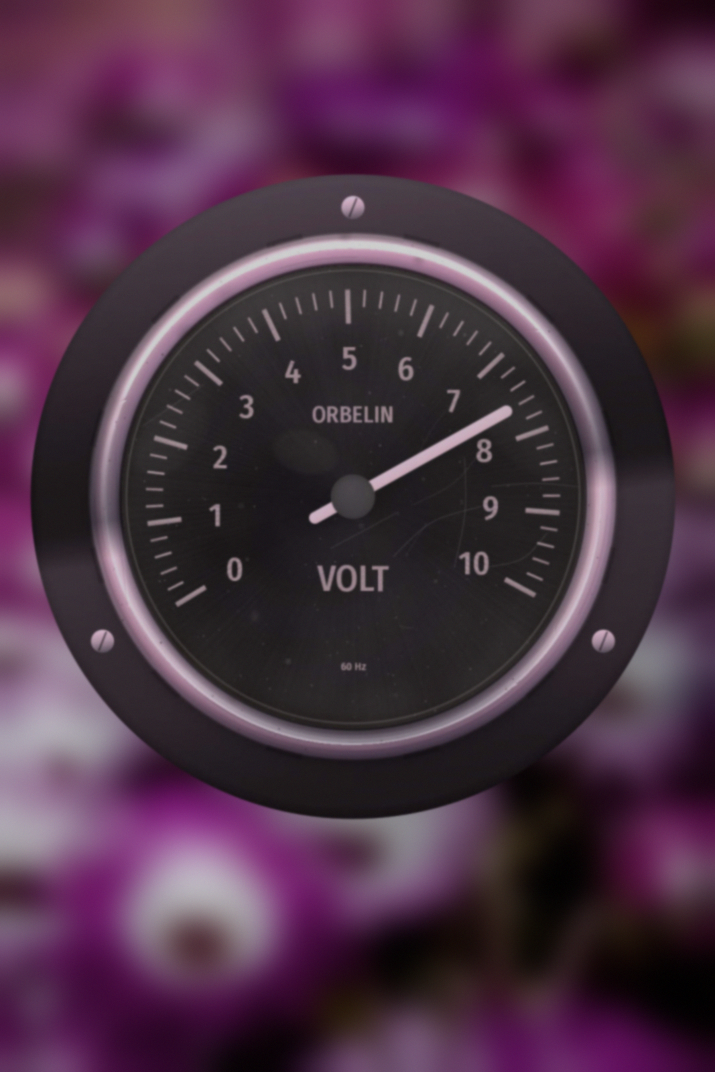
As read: **7.6** V
